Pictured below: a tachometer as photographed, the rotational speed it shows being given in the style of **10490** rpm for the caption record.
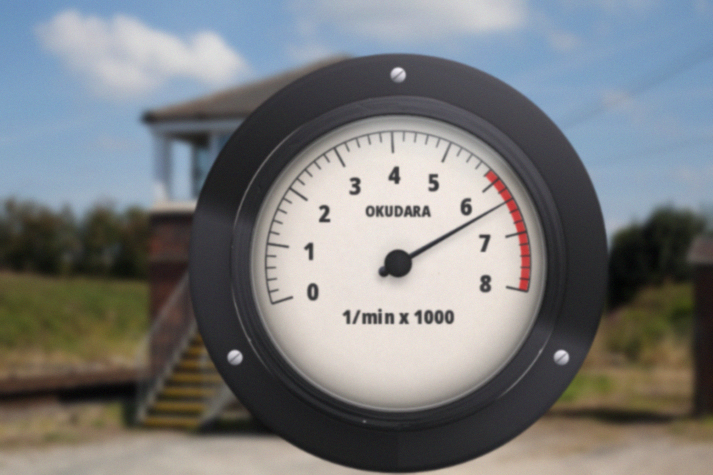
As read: **6400** rpm
